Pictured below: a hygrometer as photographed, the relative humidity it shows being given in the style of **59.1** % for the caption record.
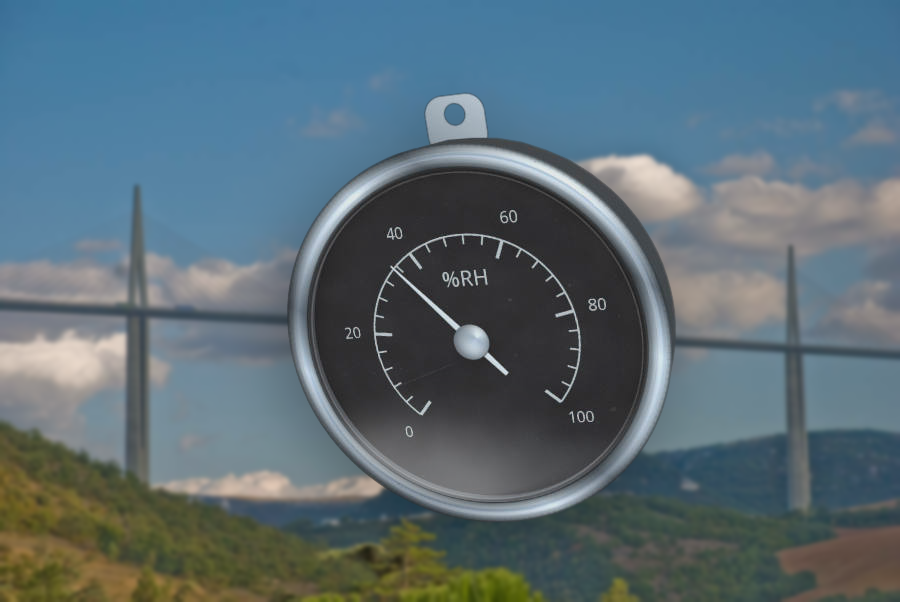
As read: **36** %
